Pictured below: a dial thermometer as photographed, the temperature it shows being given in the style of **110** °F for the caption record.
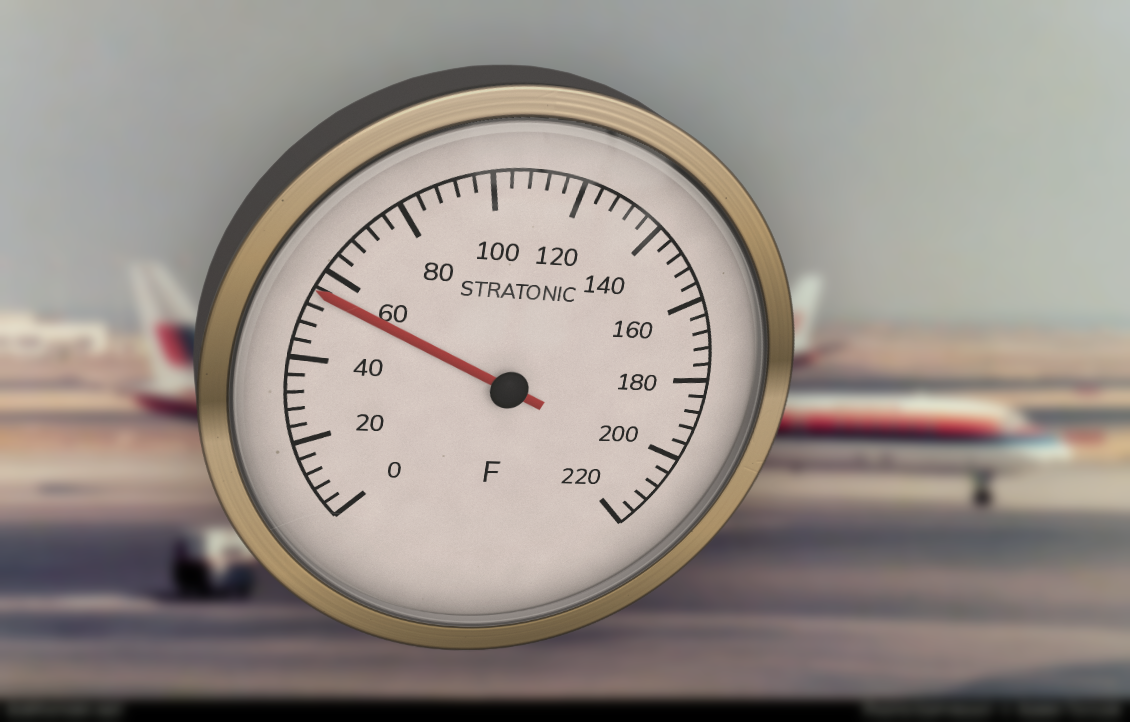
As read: **56** °F
